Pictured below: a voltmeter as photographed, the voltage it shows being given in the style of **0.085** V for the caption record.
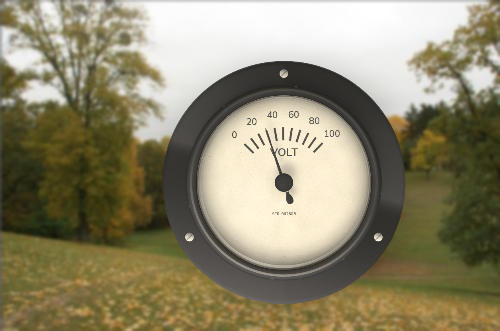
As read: **30** V
